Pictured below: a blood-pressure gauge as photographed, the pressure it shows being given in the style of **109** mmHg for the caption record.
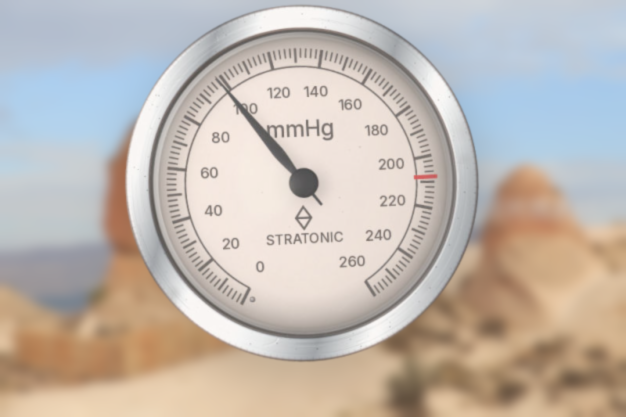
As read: **98** mmHg
